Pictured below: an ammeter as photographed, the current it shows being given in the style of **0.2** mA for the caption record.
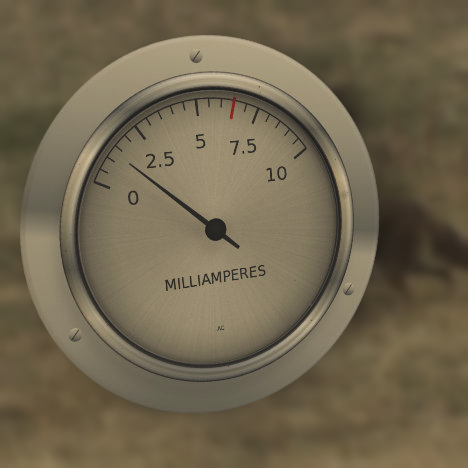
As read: **1.25** mA
